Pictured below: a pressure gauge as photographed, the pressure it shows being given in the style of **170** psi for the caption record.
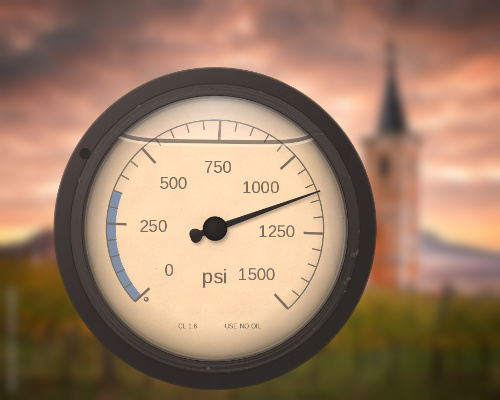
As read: **1125** psi
